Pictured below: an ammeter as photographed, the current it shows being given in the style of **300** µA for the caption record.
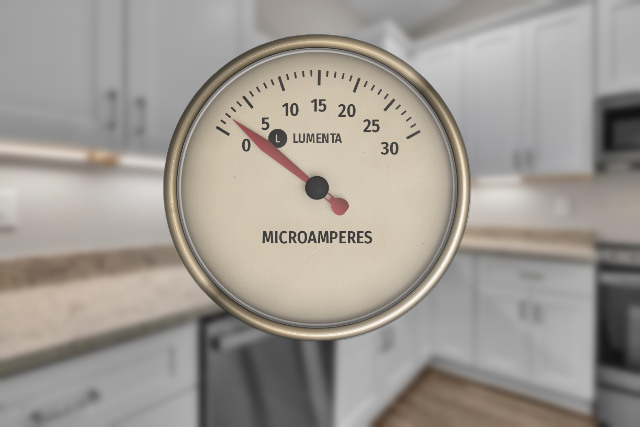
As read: **2** µA
